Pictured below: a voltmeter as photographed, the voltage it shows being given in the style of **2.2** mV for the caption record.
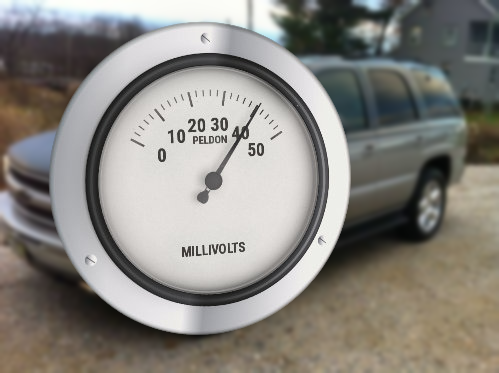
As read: **40** mV
